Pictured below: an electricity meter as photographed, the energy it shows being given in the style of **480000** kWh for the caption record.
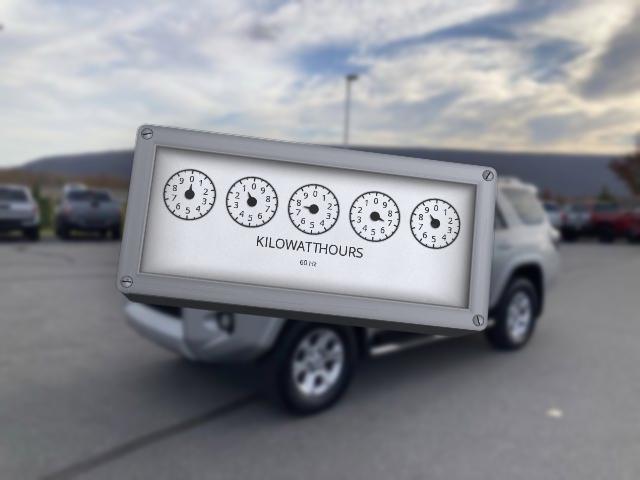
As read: **769** kWh
